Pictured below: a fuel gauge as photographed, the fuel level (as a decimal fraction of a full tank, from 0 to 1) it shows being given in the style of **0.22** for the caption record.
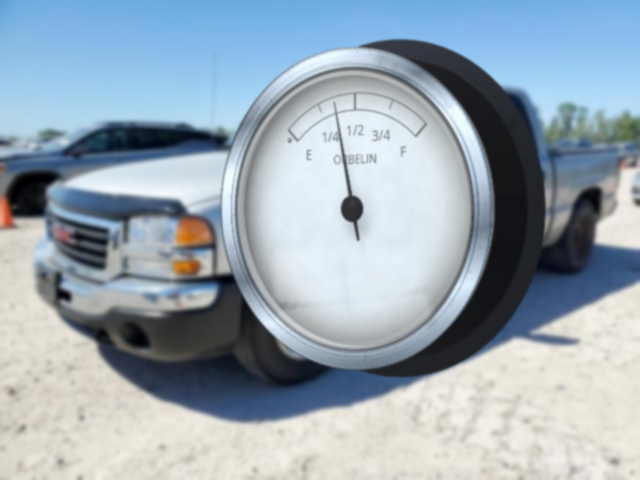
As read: **0.375**
